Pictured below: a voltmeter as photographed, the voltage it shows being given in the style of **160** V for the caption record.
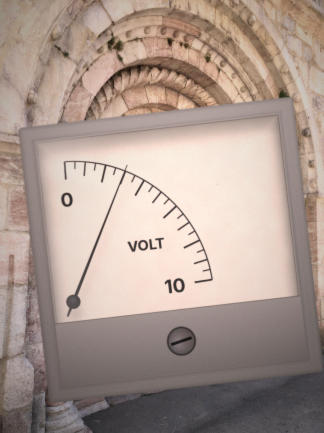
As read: **3** V
